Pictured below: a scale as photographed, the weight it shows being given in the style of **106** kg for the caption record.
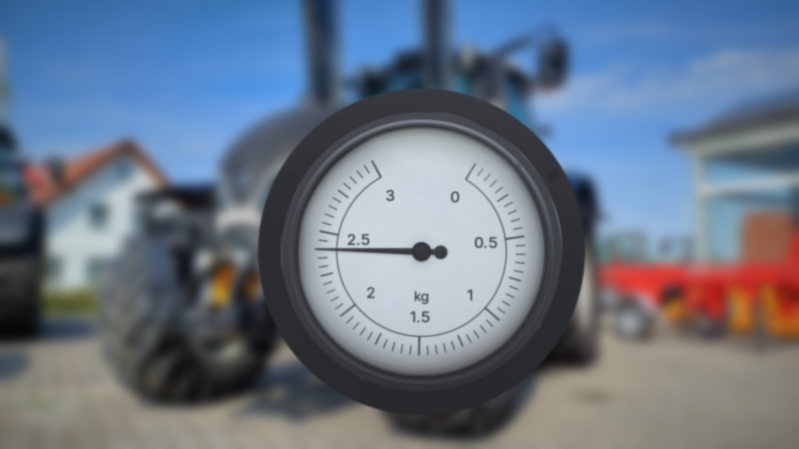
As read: **2.4** kg
